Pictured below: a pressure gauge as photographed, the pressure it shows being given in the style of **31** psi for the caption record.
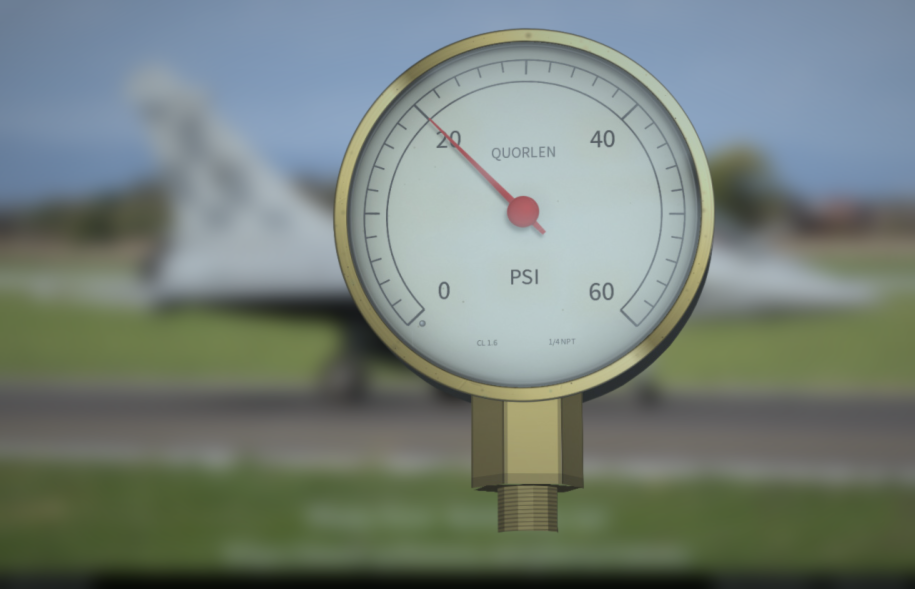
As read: **20** psi
